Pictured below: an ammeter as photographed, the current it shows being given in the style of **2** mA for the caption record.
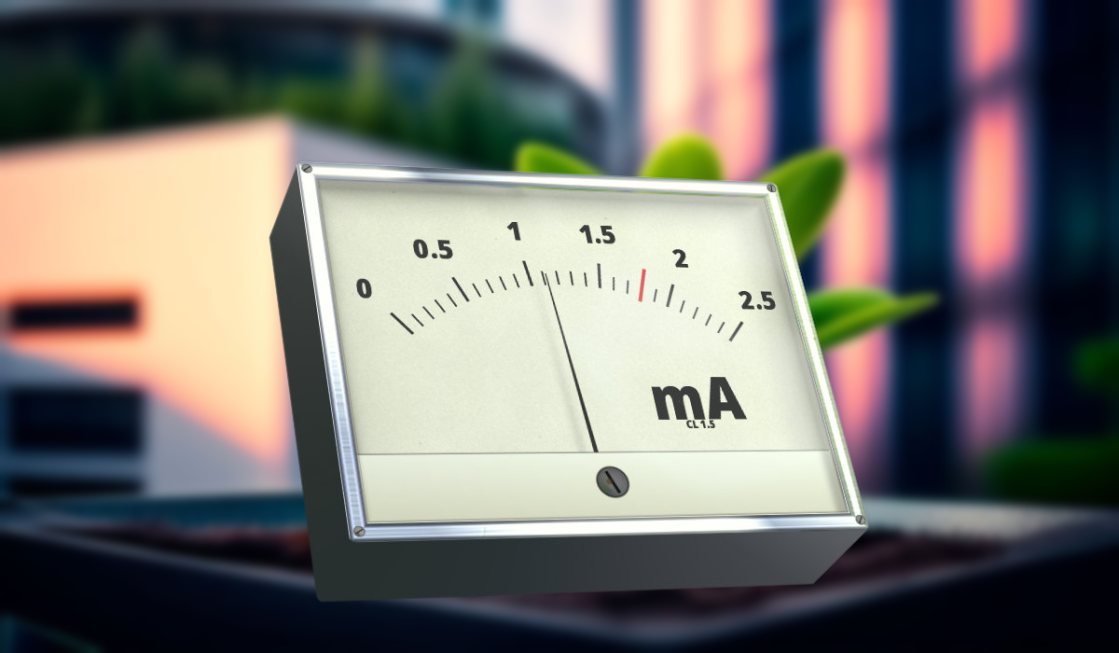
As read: **1.1** mA
